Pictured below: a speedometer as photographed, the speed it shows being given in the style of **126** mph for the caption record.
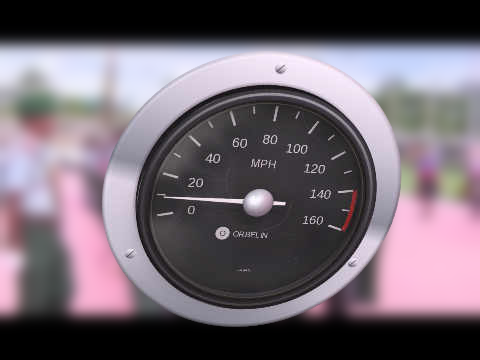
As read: **10** mph
